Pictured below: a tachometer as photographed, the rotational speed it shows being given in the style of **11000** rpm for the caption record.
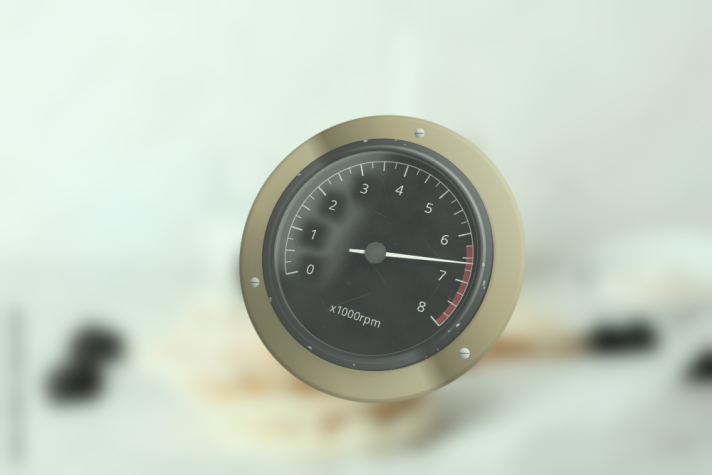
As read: **6625** rpm
